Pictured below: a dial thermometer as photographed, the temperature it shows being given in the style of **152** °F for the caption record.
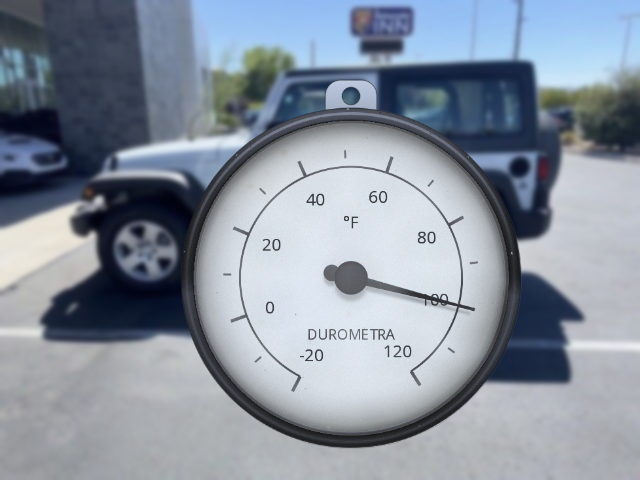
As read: **100** °F
